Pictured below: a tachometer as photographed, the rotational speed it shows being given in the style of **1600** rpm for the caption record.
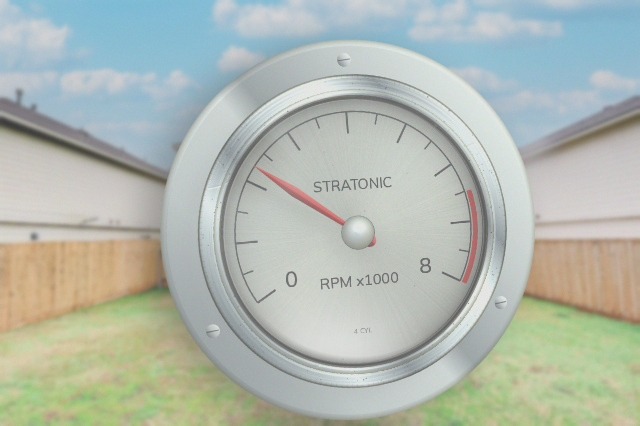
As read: **2250** rpm
